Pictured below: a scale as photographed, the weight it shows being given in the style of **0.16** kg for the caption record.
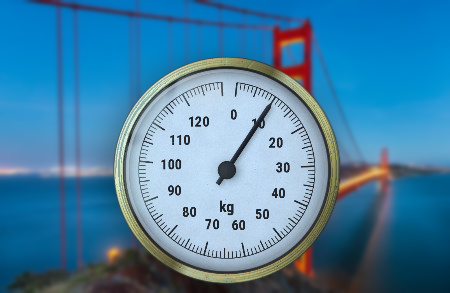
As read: **10** kg
